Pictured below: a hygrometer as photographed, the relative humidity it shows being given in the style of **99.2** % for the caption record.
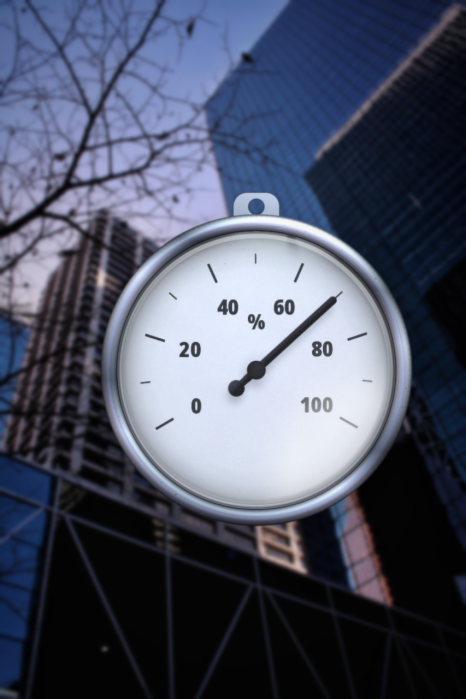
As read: **70** %
